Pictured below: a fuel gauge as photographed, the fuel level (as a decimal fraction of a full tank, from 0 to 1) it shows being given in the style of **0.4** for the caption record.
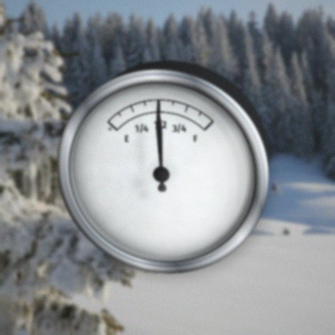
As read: **0.5**
